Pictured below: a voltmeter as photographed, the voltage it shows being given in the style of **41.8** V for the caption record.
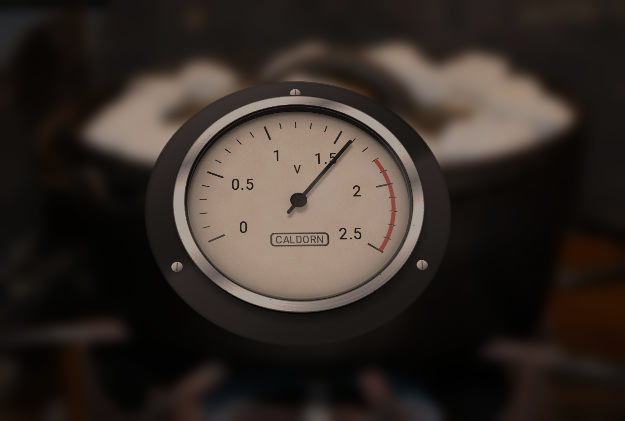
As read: **1.6** V
